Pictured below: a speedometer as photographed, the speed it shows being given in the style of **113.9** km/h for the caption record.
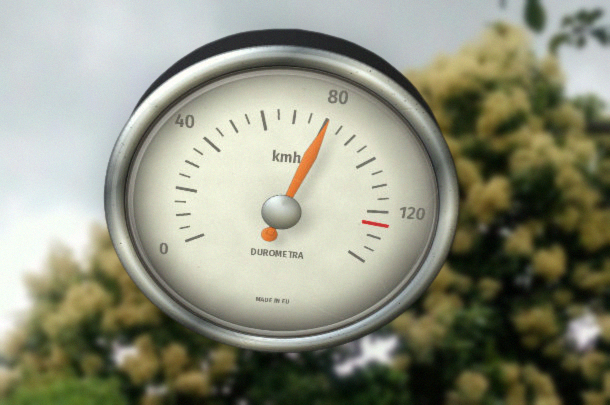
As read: **80** km/h
